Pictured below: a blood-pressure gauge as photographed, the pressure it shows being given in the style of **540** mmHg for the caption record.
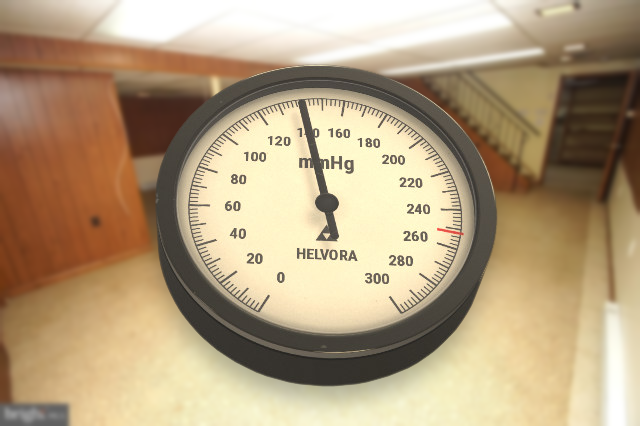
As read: **140** mmHg
